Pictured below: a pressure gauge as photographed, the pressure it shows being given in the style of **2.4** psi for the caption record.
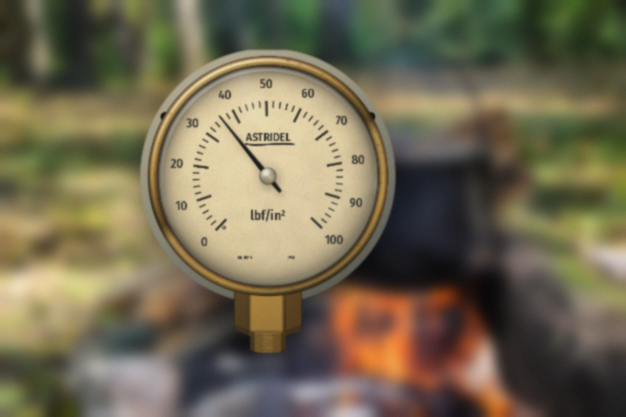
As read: **36** psi
